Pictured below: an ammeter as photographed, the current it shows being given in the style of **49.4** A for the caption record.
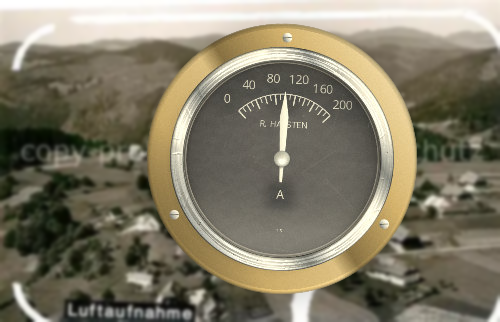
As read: **100** A
